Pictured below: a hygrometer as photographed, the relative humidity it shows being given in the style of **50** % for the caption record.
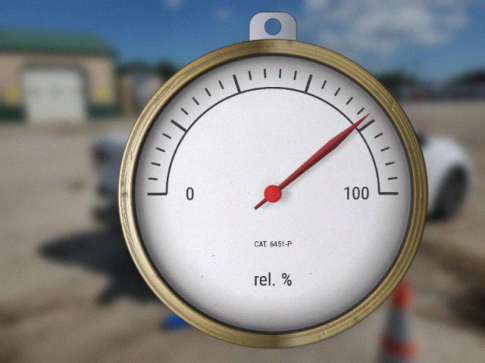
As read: **78** %
